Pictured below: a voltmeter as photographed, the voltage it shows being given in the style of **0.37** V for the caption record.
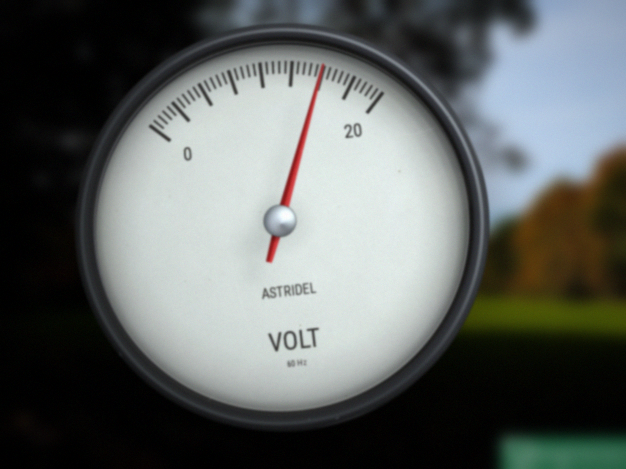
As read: **15** V
